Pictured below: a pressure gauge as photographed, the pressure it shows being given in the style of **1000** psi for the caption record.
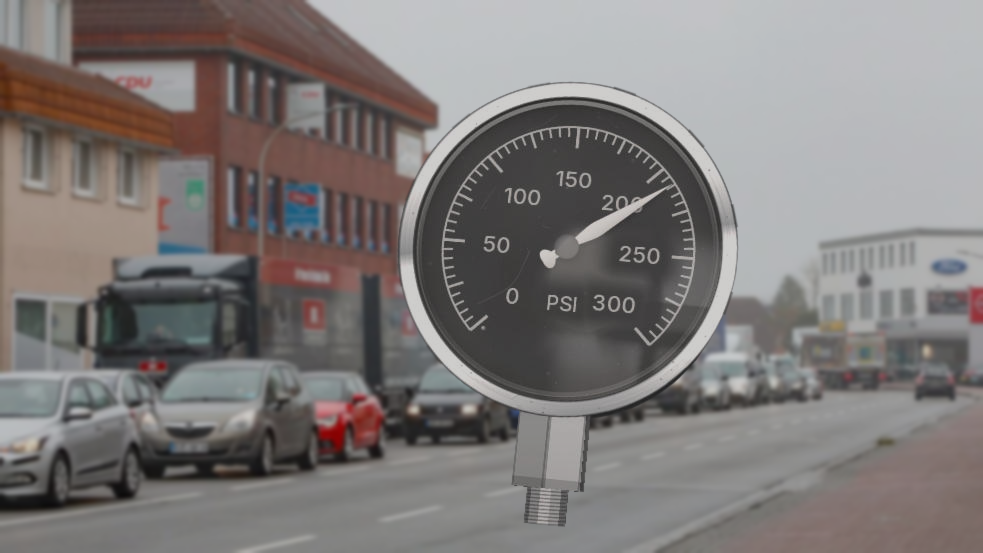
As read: **210** psi
